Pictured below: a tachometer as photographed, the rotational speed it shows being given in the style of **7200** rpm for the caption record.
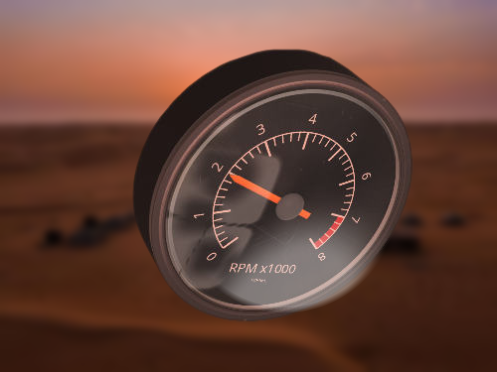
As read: **2000** rpm
